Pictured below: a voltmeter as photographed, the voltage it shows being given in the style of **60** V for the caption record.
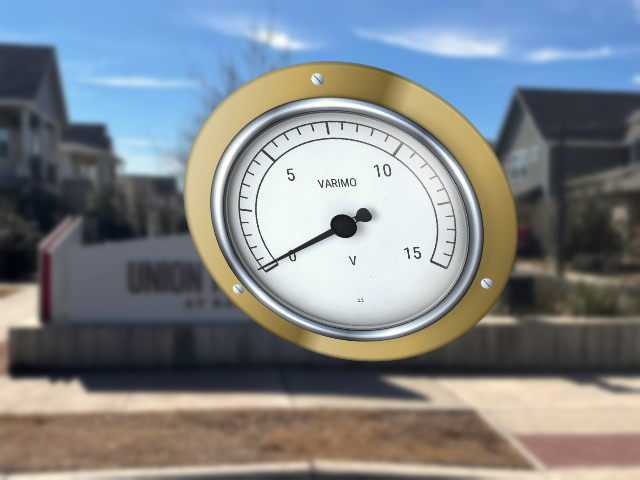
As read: **0.25** V
